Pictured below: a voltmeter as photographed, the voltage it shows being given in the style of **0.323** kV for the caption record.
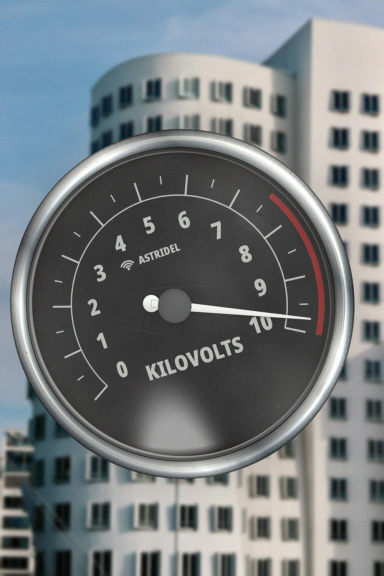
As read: **9.75** kV
